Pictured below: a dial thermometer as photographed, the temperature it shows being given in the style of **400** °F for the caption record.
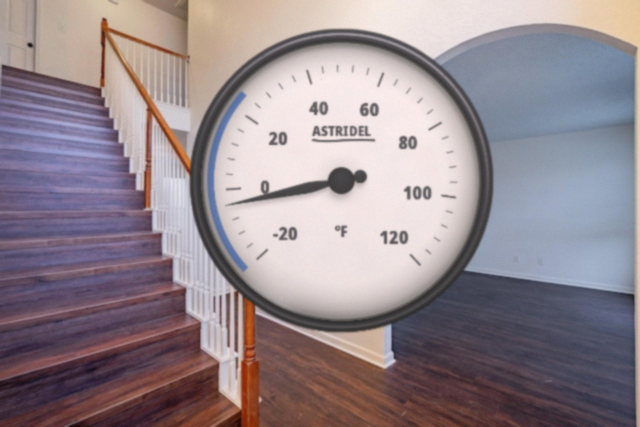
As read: **-4** °F
